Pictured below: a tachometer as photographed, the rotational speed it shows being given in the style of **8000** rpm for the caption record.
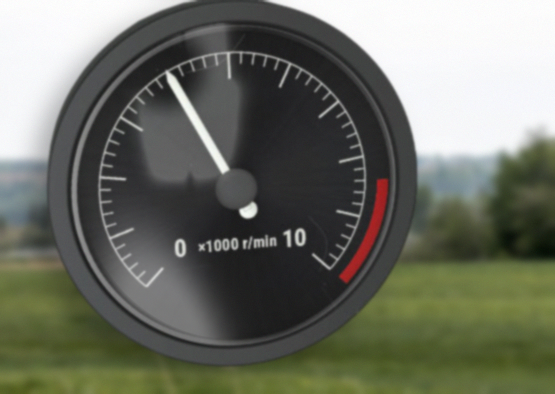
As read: **4000** rpm
